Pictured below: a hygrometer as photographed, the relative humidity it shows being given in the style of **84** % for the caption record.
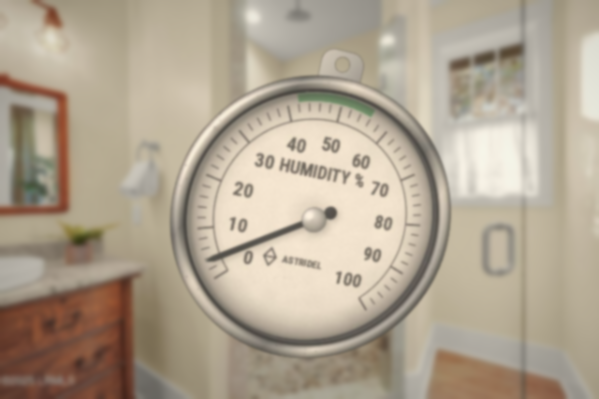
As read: **4** %
